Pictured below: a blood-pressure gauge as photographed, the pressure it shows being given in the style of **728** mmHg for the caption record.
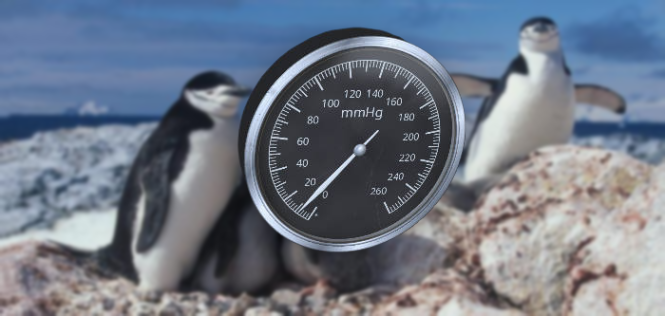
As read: **10** mmHg
